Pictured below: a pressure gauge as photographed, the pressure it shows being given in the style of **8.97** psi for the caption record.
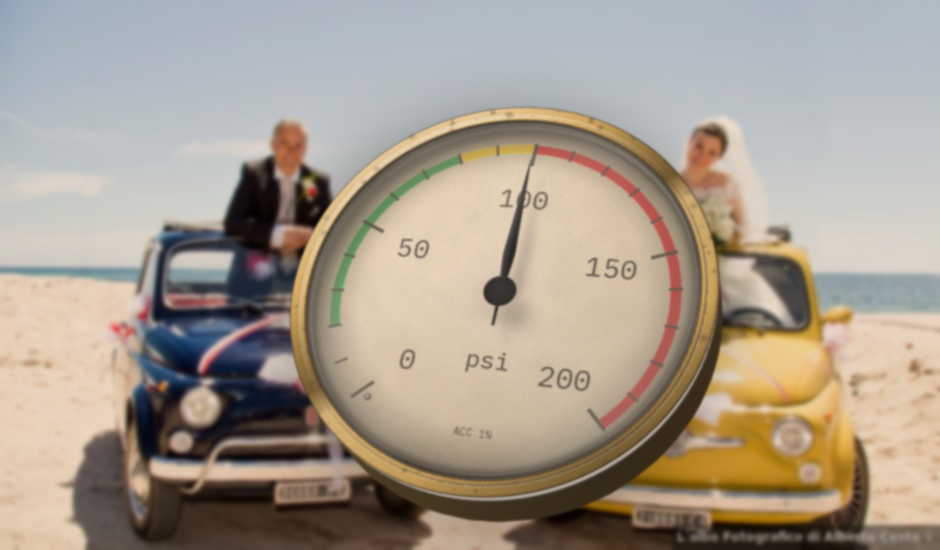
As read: **100** psi
